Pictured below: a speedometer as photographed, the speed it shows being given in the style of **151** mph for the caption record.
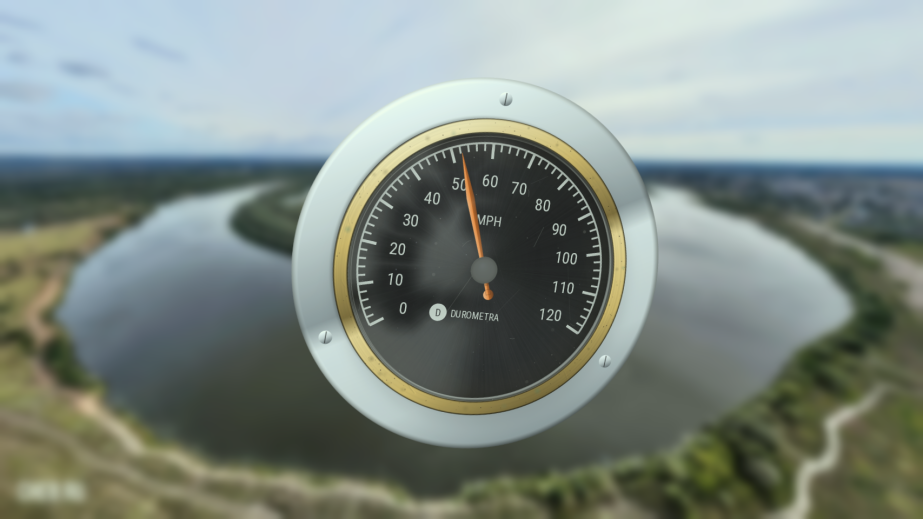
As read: **52** mph
